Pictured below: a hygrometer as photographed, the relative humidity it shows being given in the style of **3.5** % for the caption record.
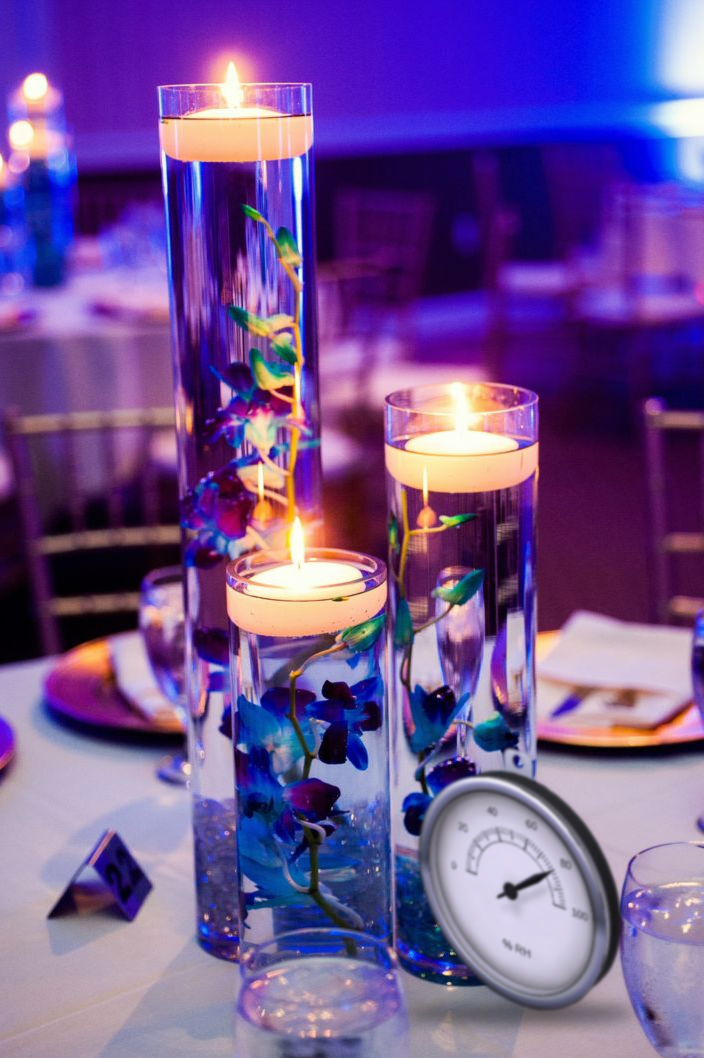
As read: **80** %
